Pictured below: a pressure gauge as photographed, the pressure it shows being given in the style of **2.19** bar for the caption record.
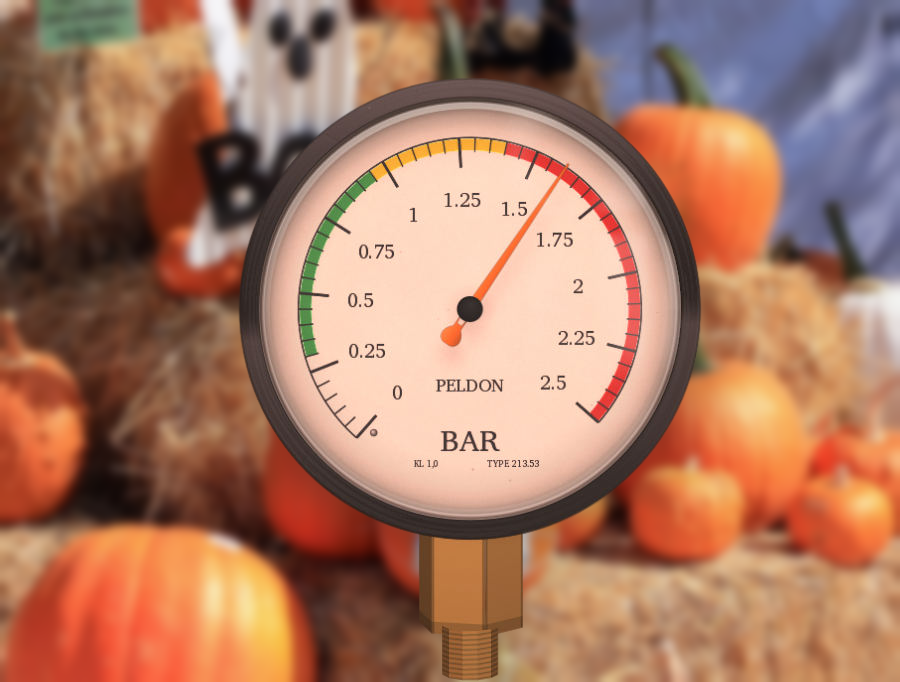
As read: **1.6** bar
